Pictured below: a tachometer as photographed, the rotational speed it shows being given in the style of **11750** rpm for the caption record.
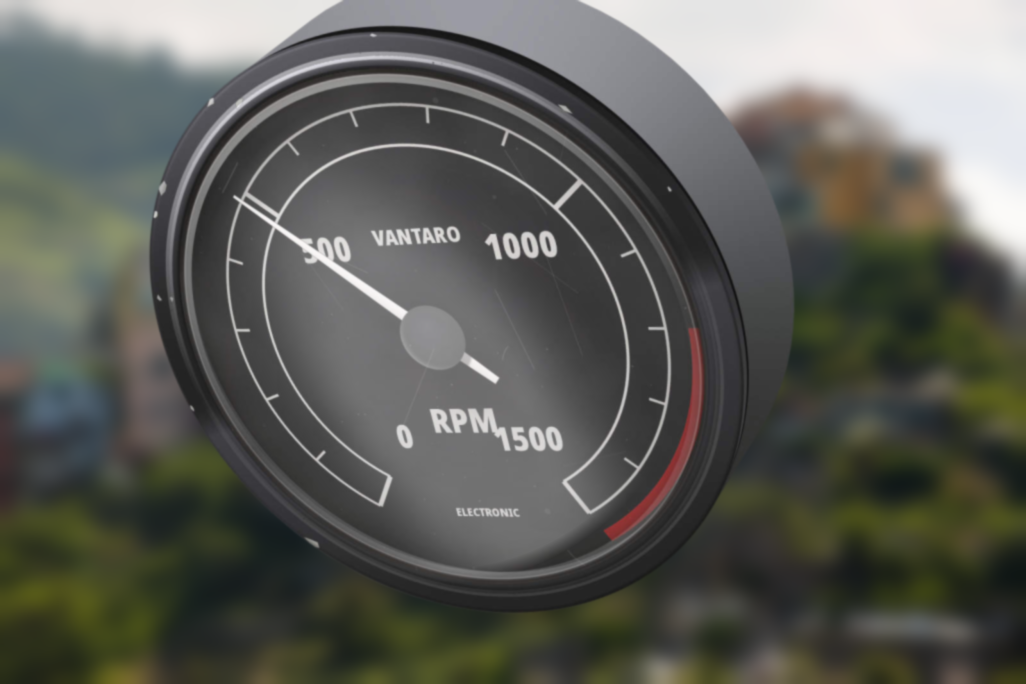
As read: **500** rpm
